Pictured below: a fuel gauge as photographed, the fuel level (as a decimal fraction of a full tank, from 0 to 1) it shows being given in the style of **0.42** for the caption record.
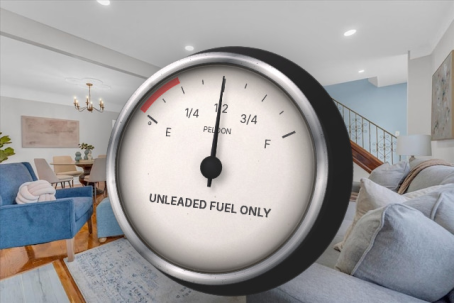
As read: **0.5**
